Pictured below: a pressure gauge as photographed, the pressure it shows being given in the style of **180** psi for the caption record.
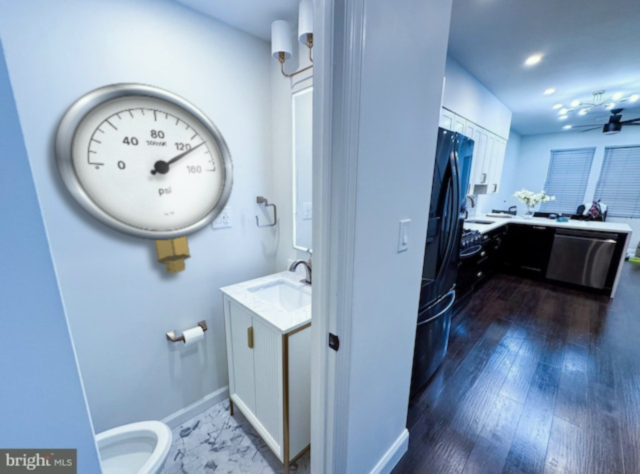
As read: **130** psi
